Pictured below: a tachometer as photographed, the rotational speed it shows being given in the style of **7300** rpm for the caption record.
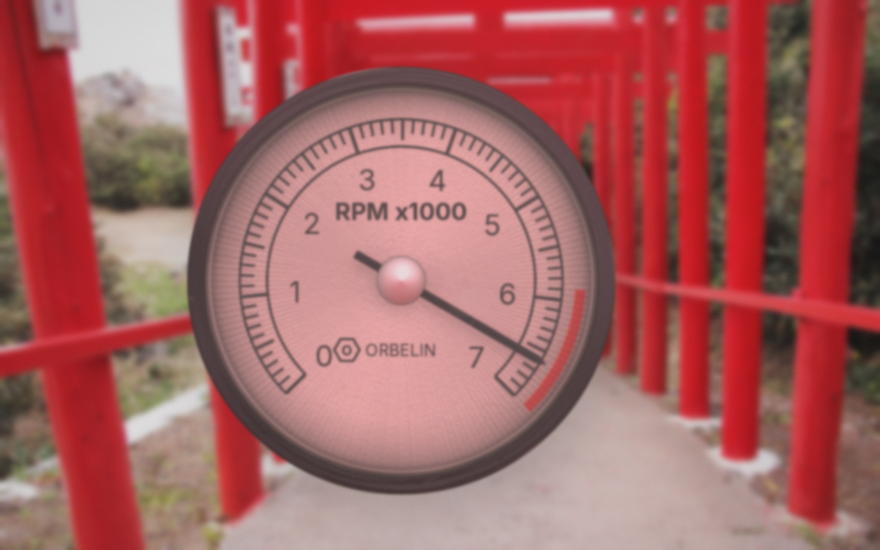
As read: **6600** rpm
